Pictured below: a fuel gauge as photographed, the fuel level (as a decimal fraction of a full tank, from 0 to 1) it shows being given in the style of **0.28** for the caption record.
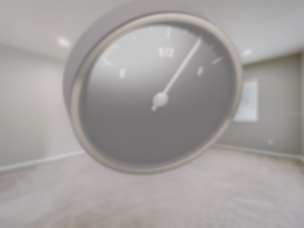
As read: **0.75**
